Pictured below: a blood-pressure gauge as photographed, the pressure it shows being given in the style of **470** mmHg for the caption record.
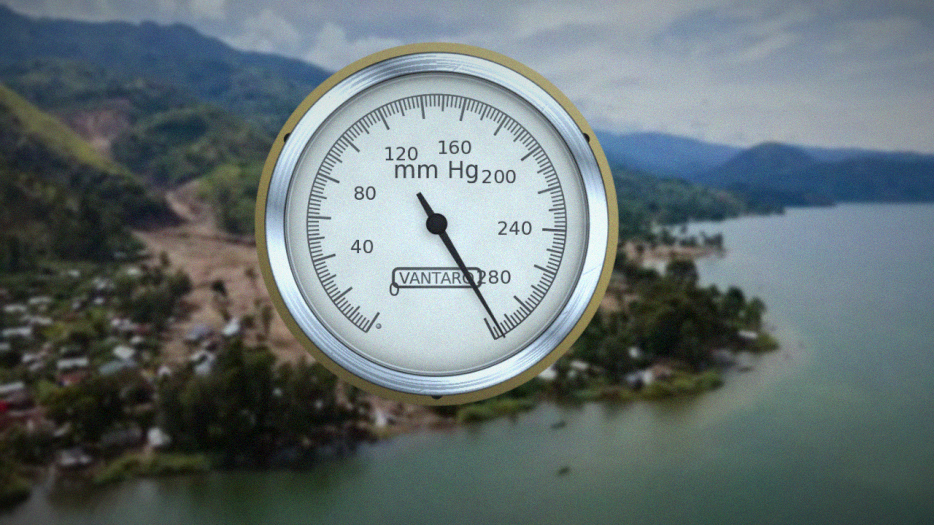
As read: **296** mmHg
